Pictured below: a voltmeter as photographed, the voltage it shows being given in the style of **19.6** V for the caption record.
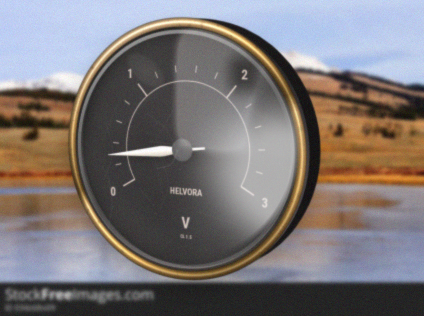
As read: **0.3** V
